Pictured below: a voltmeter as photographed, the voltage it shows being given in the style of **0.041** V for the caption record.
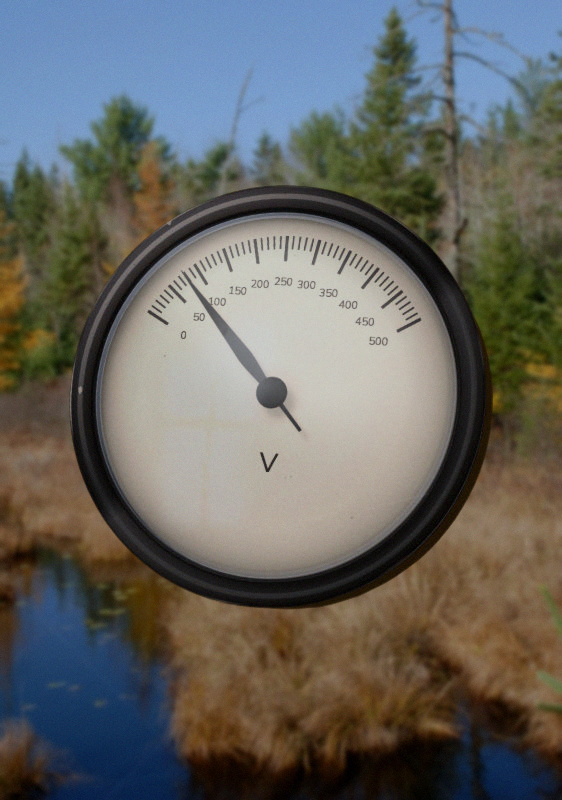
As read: **80** V
